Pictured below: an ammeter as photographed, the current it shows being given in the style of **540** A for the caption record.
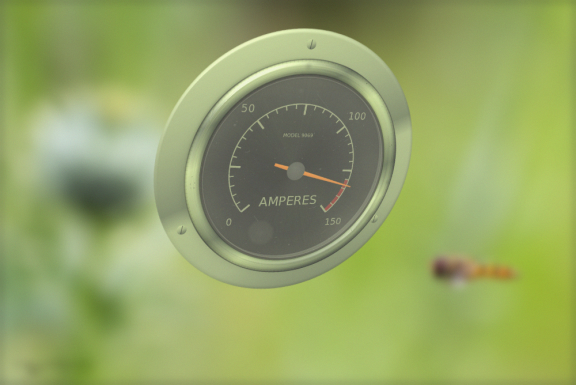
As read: **132.5** A
